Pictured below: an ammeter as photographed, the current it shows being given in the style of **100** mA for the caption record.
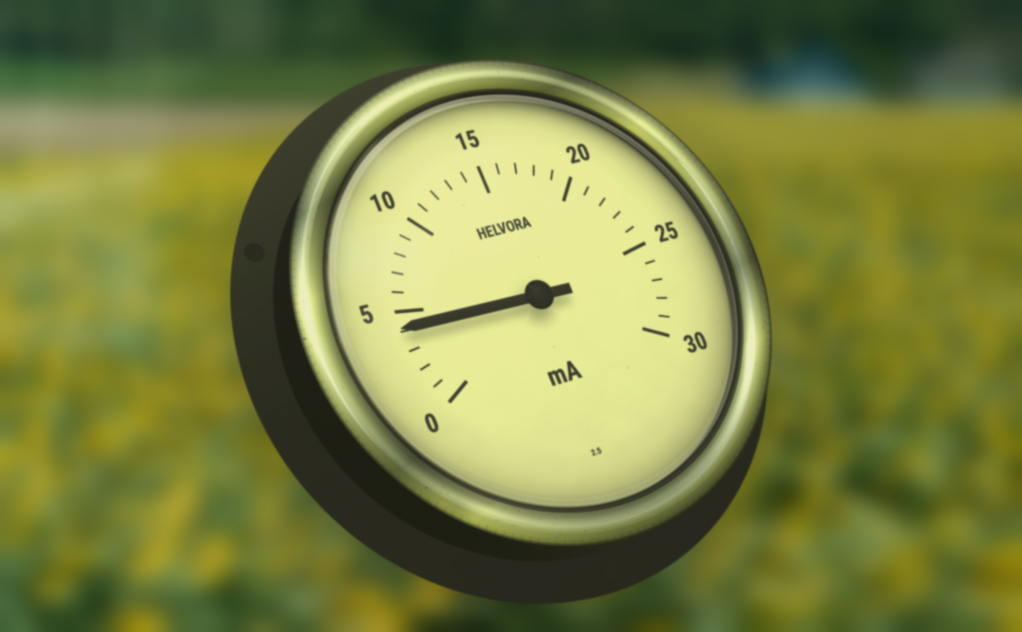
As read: **4** mA
